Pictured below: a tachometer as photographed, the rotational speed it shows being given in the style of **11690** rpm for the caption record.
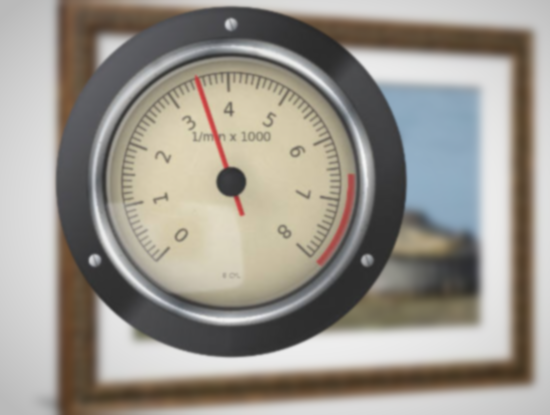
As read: **3500** rpm
